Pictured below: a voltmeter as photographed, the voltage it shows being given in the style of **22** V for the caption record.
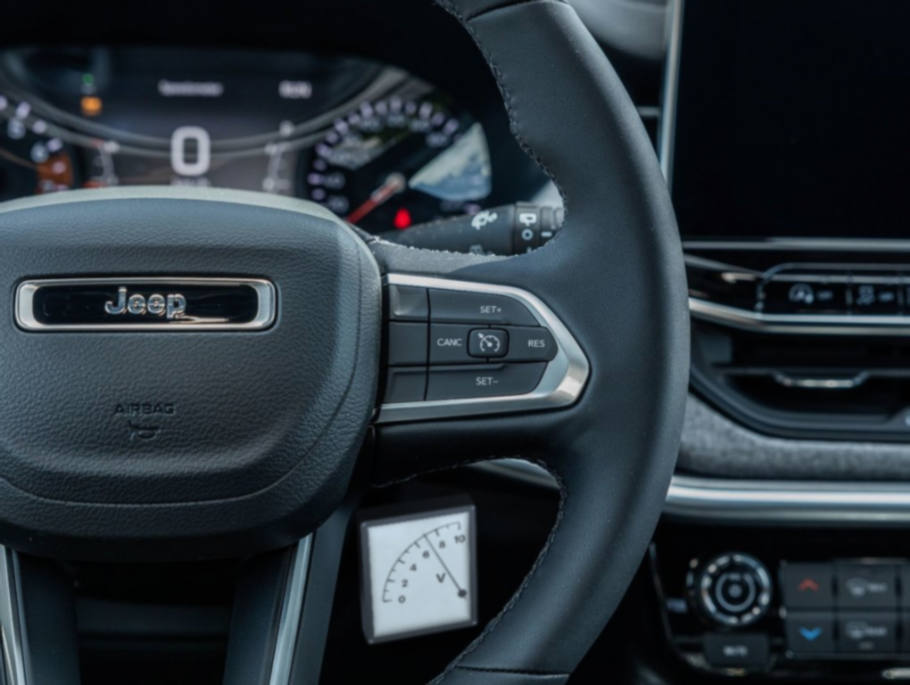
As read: **7** V
